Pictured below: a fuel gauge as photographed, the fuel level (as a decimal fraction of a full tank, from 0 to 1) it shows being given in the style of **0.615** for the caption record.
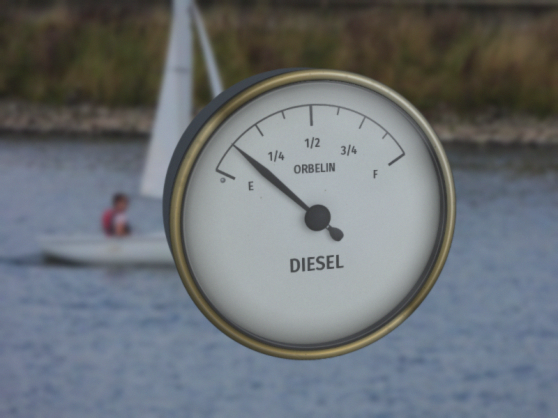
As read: **0.125**
